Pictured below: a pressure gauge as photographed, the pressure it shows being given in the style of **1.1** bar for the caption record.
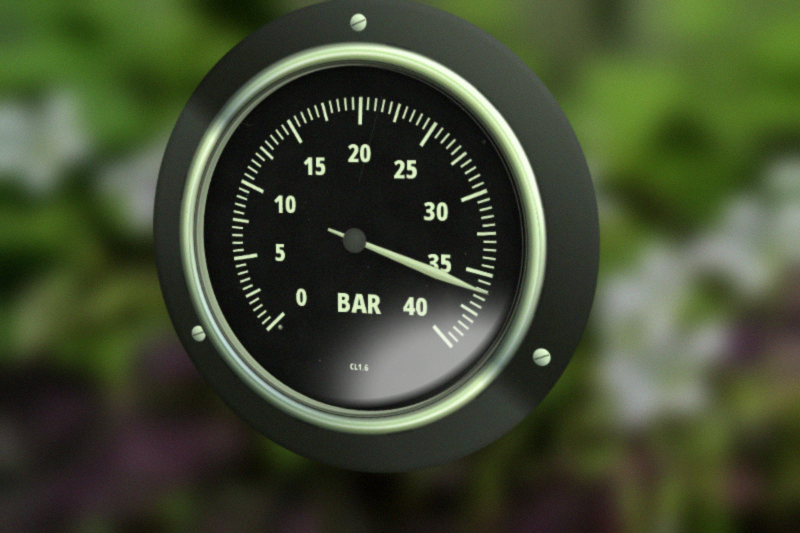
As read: **36** bar
